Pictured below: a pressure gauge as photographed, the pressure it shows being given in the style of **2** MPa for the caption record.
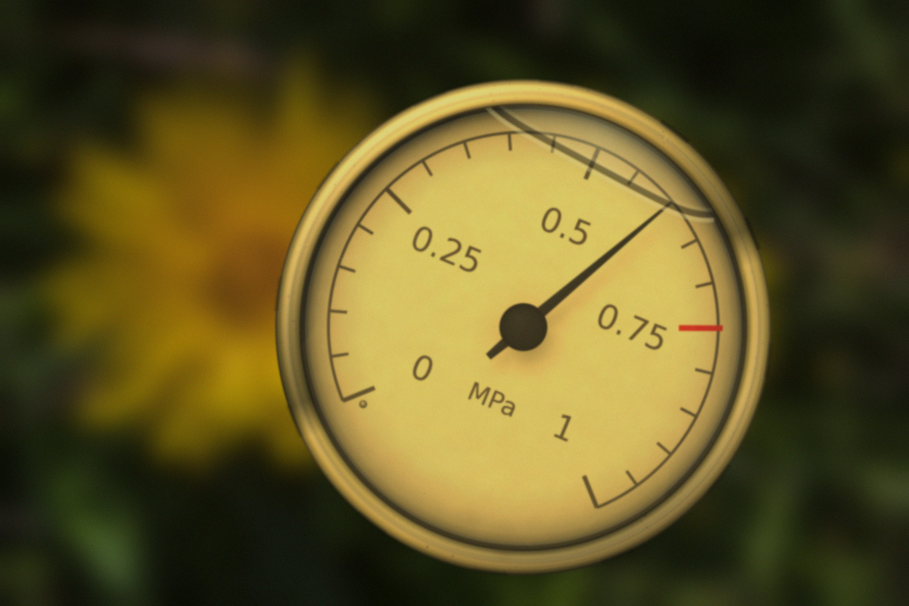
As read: **0.6** MPa
